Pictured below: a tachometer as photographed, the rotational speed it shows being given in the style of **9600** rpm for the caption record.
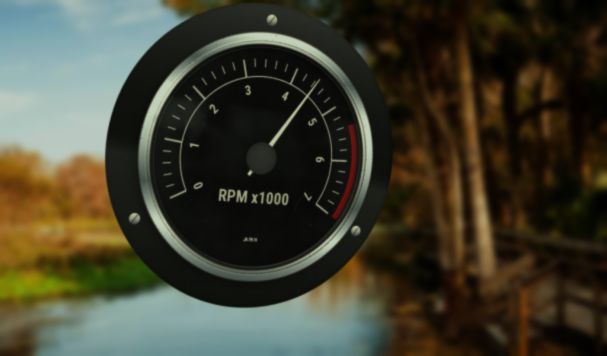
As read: **4400** rpm
